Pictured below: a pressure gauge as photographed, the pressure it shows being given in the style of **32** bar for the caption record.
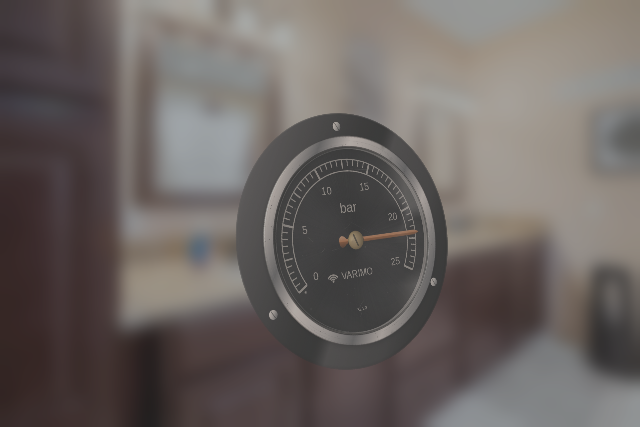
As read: **22** bar
